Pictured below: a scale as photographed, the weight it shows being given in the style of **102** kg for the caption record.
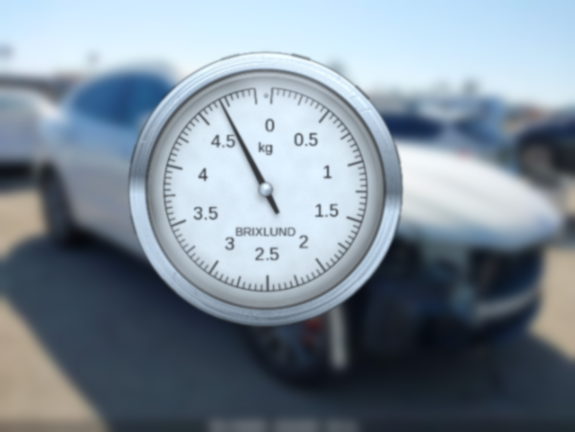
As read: **4.7** kg
